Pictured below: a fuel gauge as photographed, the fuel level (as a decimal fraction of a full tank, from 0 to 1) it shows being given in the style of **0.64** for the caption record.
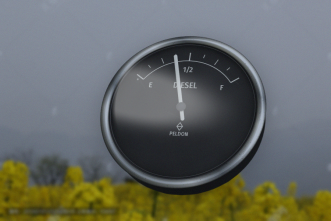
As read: **0.375**
